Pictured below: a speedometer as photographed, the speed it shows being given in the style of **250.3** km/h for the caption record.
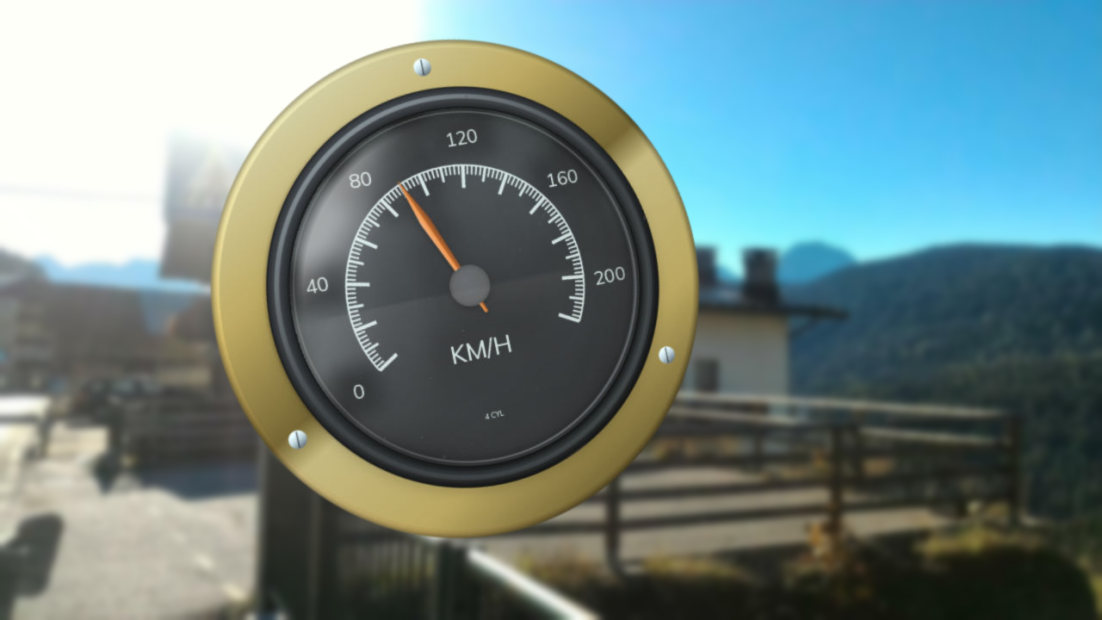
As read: **90** km/h
